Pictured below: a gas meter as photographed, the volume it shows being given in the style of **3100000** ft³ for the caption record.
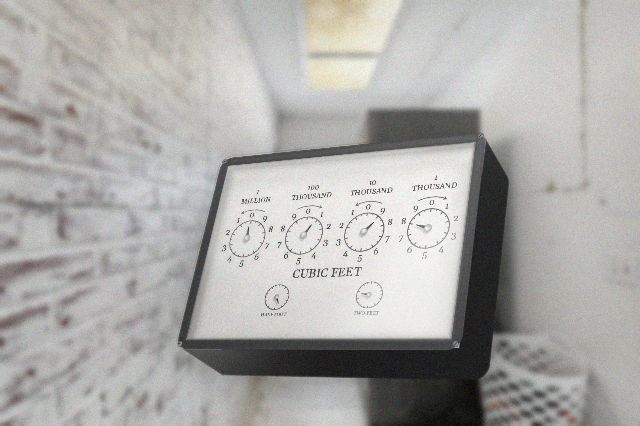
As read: **8800** ft³
